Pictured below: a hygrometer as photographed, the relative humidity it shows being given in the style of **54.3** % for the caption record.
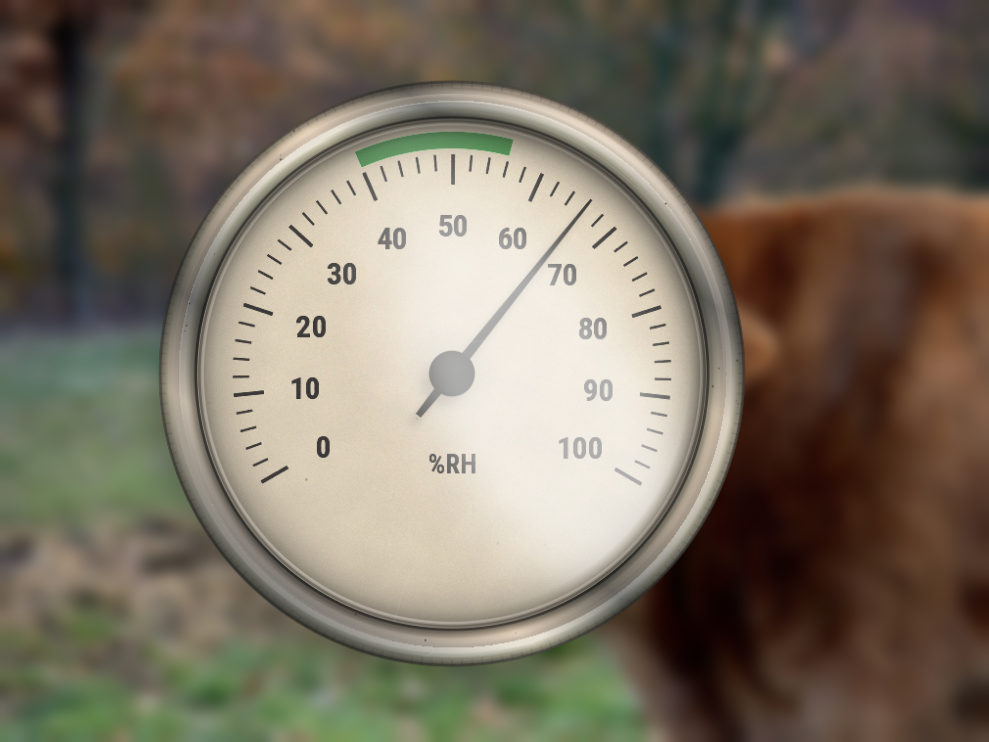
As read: **66** %
